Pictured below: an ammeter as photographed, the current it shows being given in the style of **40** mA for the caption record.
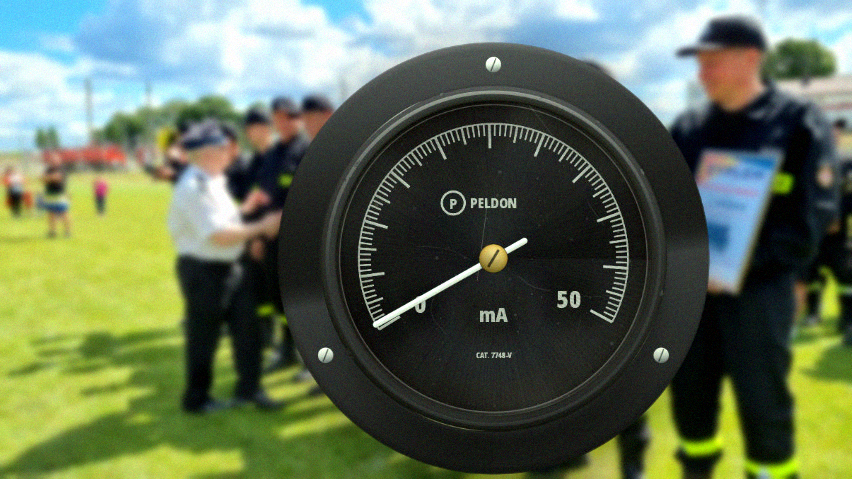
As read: **0.5** mA
